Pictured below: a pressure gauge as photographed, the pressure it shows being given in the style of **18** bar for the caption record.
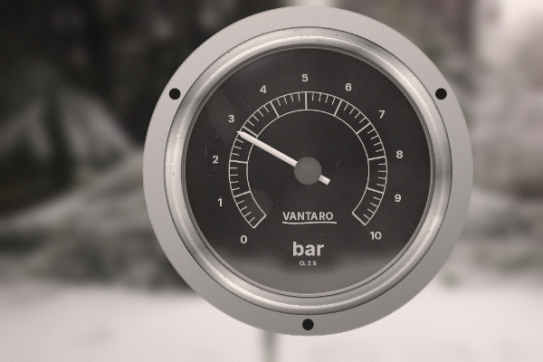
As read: **2.8** bar
